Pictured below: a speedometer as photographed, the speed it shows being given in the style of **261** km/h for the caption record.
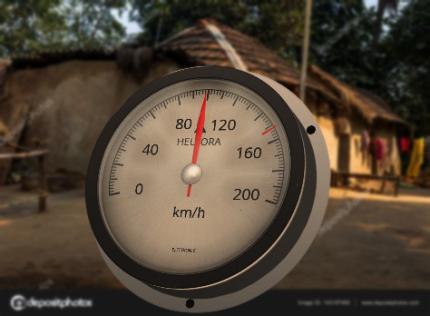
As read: **100** km/h
